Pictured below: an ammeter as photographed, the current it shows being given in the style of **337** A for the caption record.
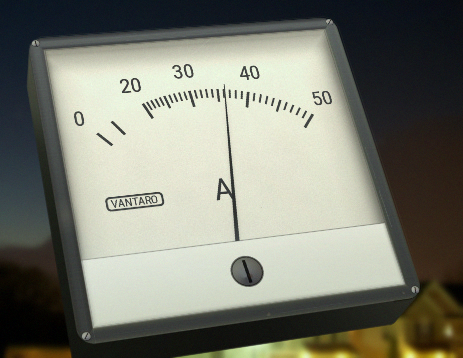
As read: **36** A
